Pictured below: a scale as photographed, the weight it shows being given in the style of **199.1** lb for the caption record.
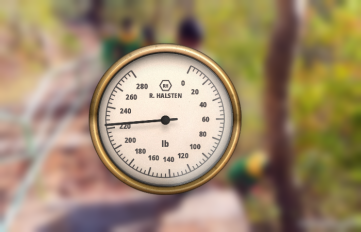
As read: **224** lb
